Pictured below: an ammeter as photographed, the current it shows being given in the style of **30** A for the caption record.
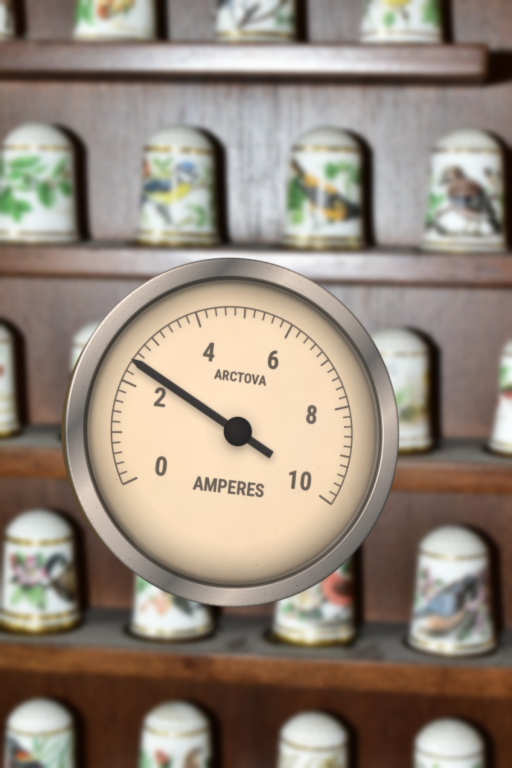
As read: **2.4** A
